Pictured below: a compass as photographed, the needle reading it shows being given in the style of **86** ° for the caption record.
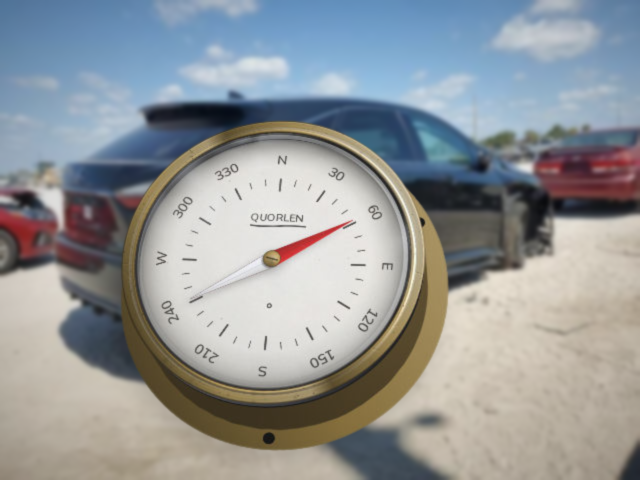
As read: **60** °
